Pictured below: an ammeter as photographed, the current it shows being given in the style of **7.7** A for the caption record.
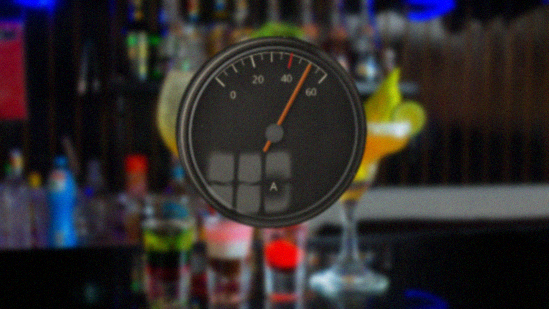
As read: **50** A
